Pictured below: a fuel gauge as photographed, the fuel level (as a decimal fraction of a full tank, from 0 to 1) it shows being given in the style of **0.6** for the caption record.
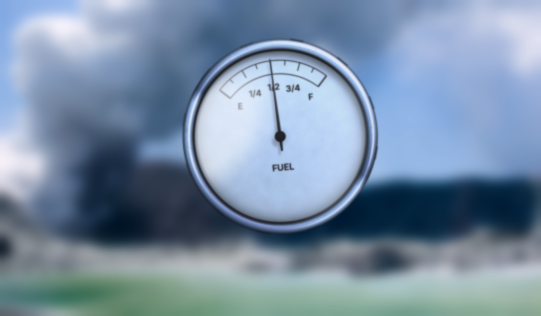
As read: **0.5**
